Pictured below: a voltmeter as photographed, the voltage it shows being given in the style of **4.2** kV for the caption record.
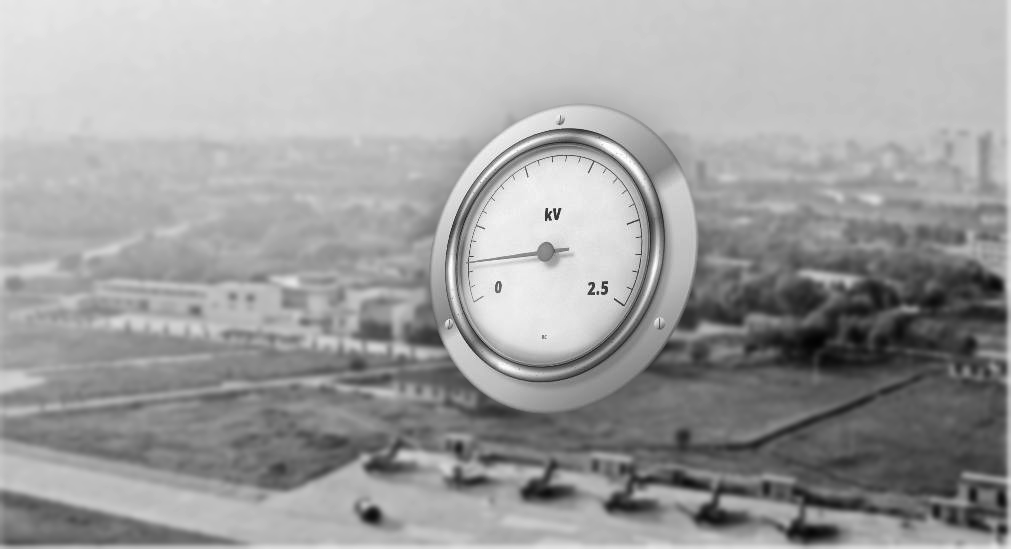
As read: **0.25** kV
